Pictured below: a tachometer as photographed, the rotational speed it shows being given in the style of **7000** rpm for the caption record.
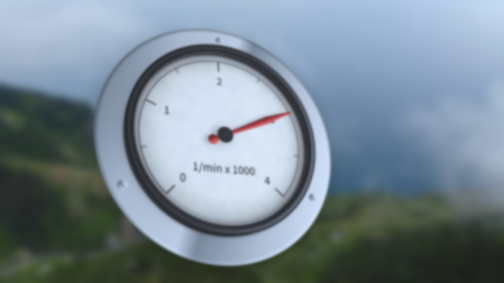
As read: **3000** rpm
